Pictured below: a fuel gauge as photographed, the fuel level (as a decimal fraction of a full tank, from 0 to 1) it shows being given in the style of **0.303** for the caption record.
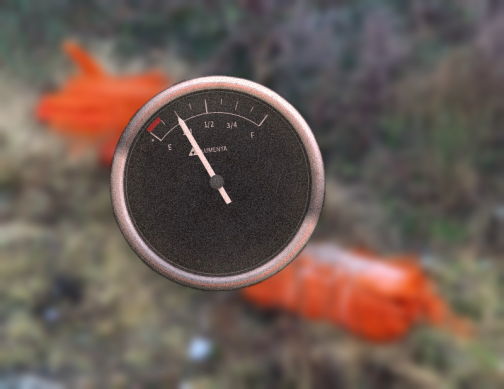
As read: **0.25**
